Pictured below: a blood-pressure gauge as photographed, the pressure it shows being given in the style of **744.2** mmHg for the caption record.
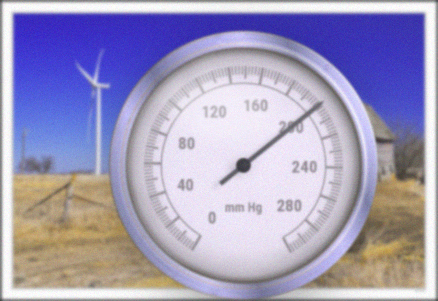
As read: **200** mmHg
